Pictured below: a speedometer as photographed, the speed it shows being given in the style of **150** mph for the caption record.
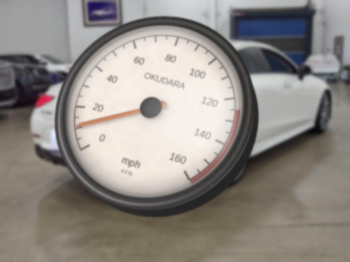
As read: **10** mph
